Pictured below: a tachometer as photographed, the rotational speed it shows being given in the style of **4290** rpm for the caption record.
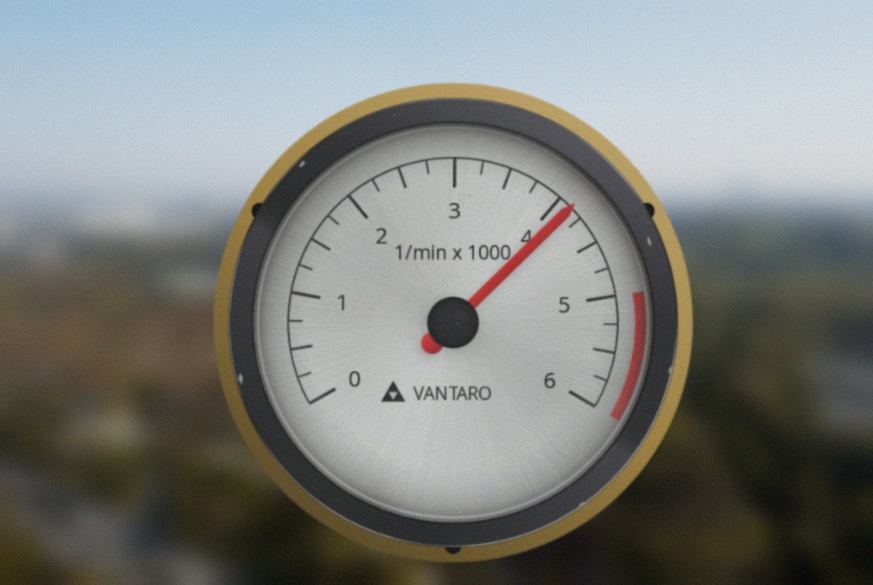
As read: **4125** rpm
